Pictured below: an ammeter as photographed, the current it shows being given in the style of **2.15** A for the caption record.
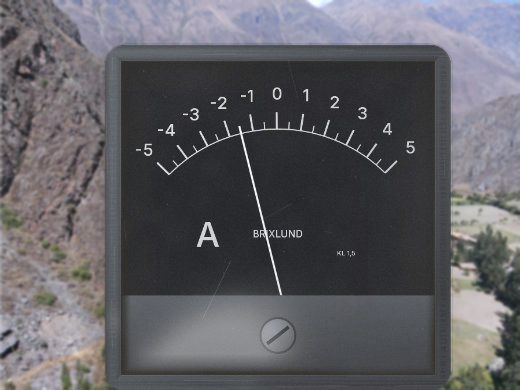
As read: **-1.5** A
